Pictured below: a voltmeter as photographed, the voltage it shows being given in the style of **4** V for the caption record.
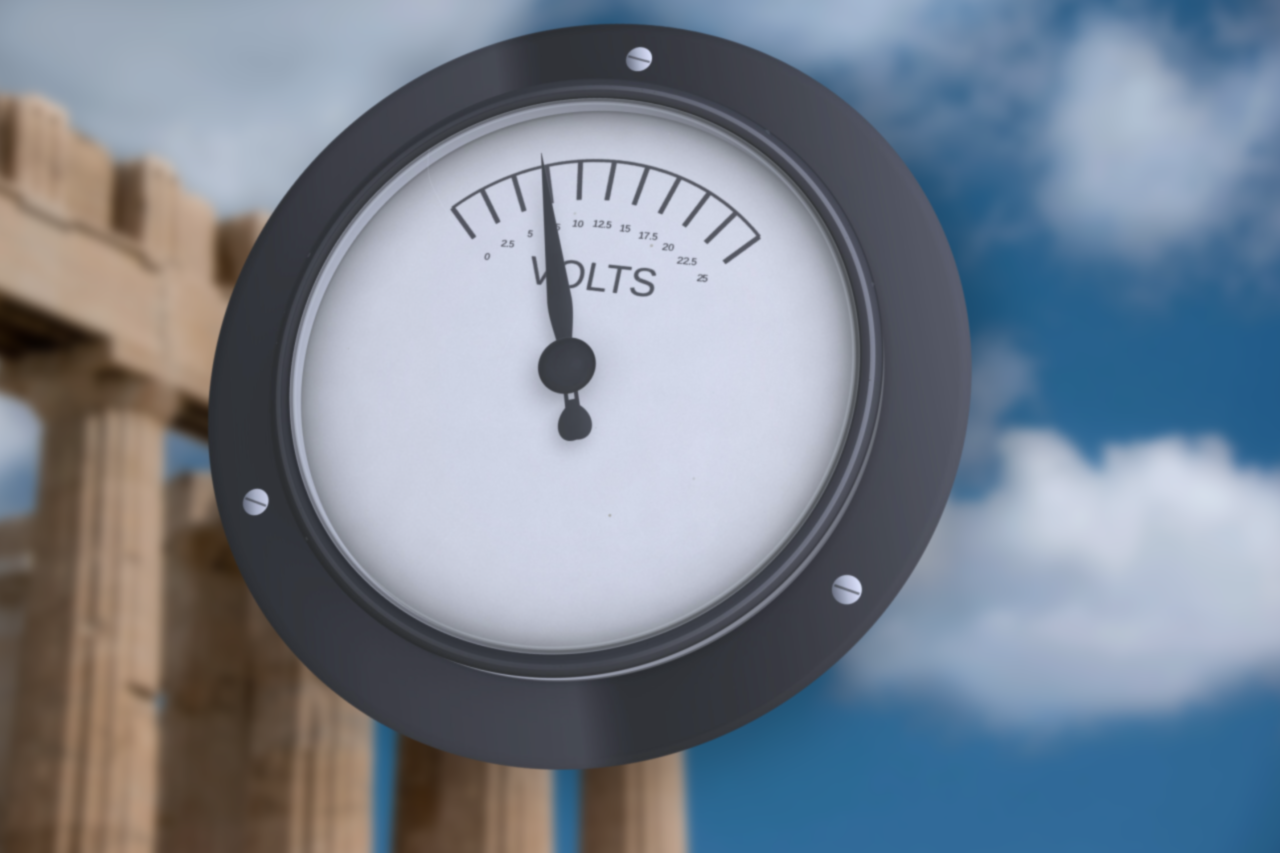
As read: **7.5** V
